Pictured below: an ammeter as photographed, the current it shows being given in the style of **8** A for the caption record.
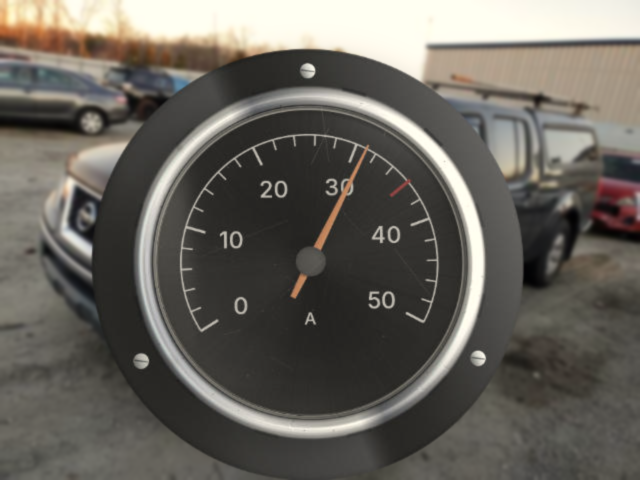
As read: **31** A
